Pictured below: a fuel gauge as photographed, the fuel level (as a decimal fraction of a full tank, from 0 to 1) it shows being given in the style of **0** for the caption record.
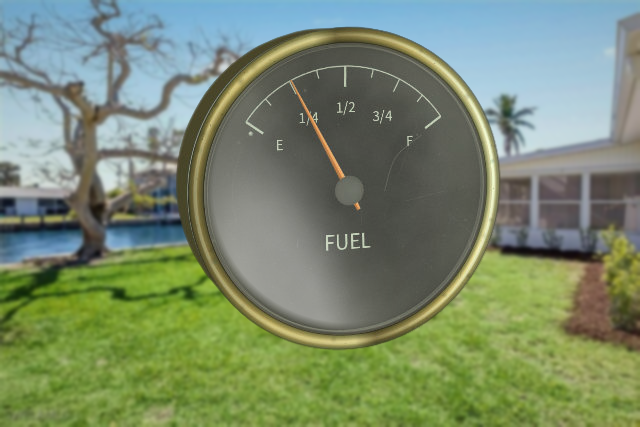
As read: **0.25**
